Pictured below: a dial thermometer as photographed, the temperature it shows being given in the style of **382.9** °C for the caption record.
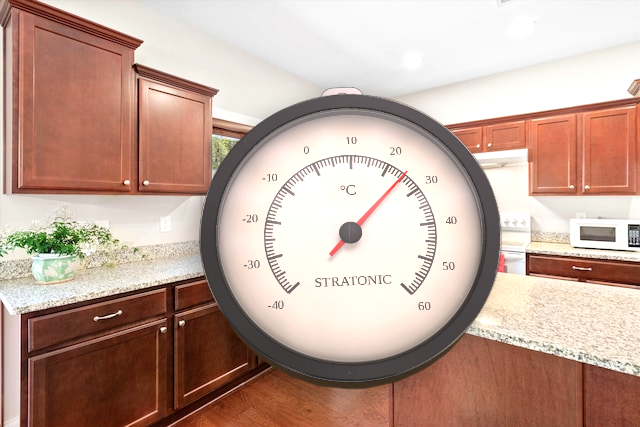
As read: **25** °C
